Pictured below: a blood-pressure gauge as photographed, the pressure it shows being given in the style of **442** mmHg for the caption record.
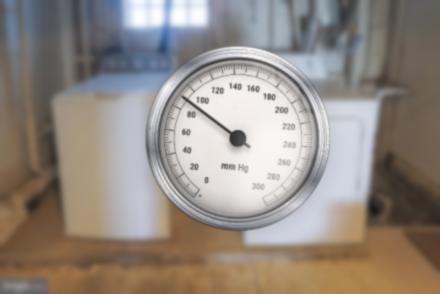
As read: **90** mmHg
